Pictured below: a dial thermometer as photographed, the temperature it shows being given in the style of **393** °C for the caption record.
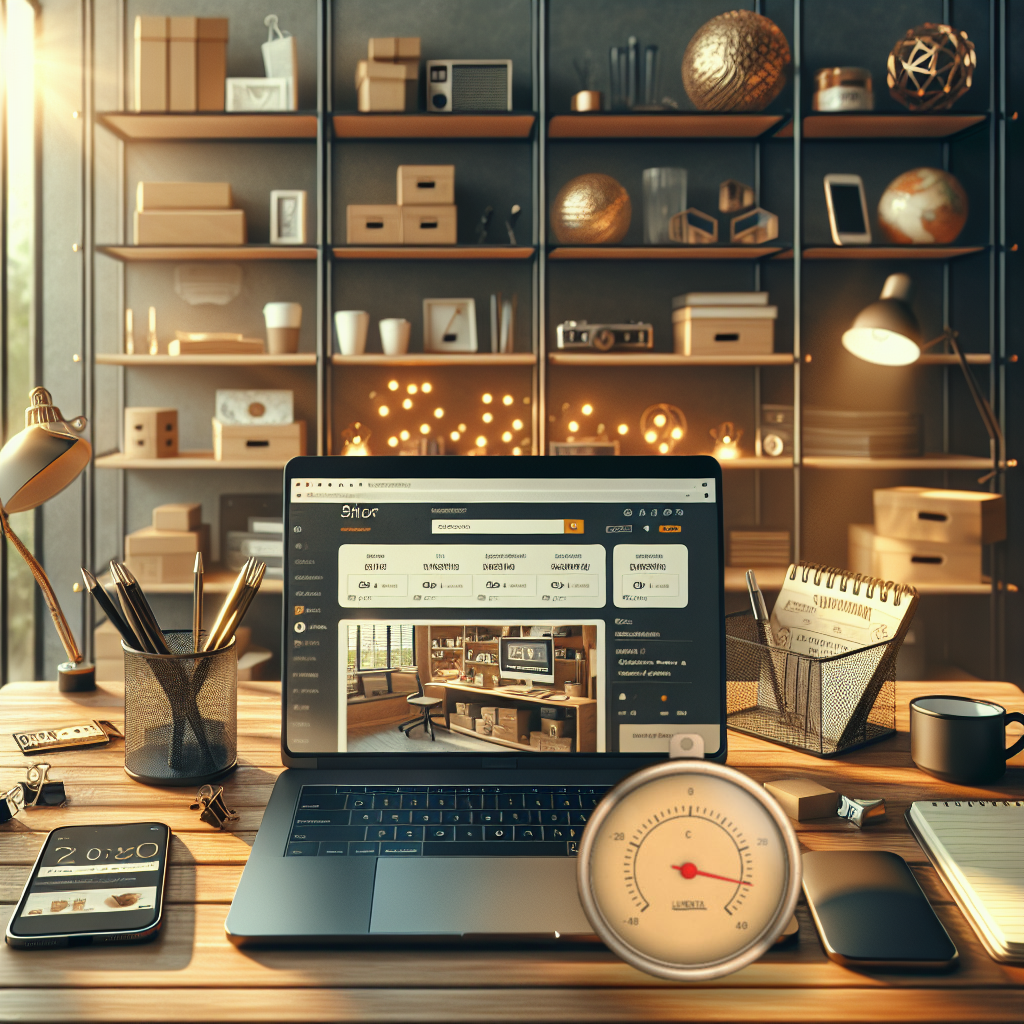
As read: **30** °C
